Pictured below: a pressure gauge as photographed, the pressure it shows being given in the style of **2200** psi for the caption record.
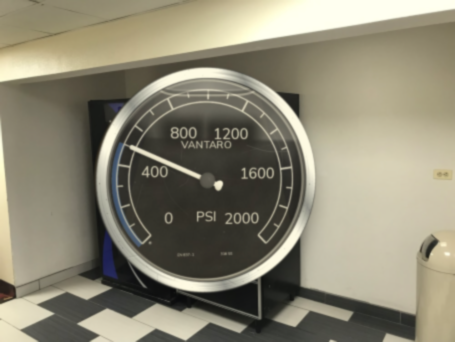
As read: **500** psi
